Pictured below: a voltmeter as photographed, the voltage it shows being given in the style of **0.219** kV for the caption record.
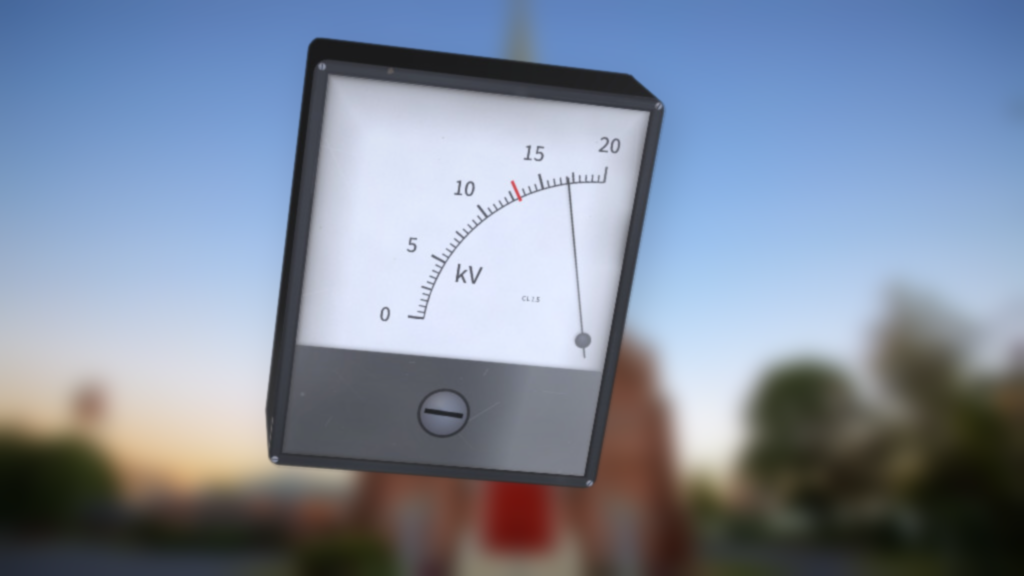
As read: **17** kV
